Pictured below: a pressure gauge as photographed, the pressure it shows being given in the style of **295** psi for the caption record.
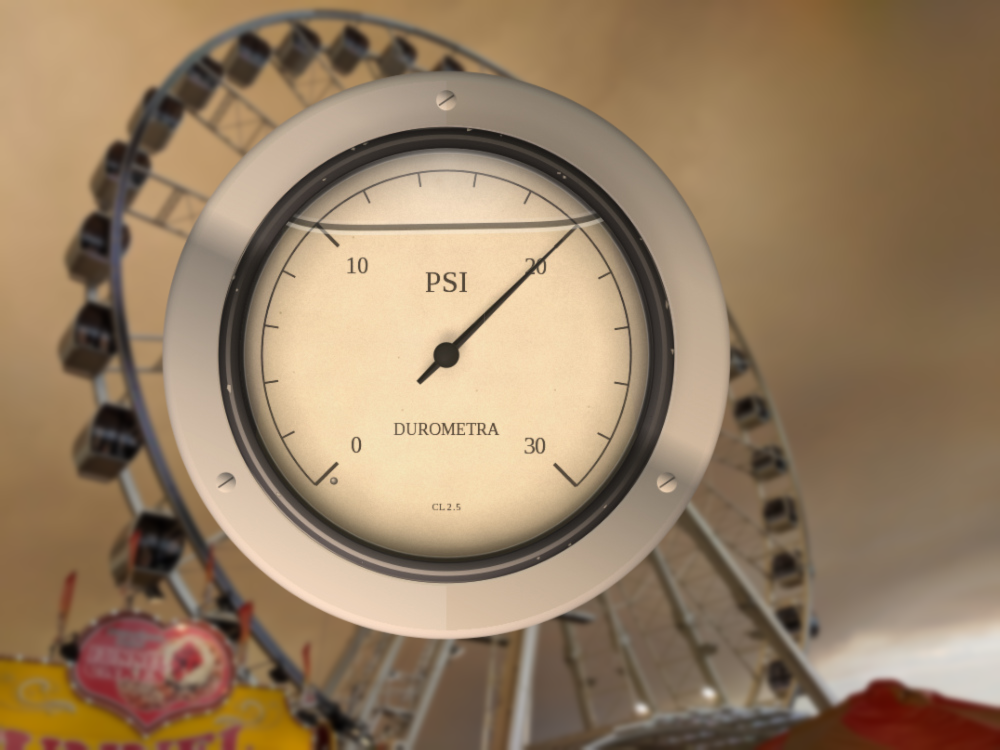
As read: **20** psi
